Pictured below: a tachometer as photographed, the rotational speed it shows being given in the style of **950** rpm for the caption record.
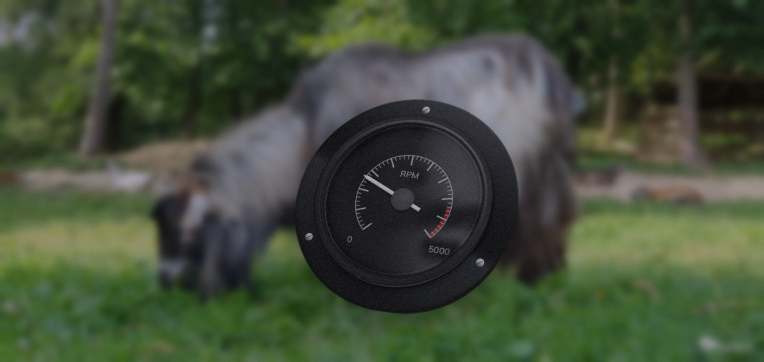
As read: **1300** rpm
